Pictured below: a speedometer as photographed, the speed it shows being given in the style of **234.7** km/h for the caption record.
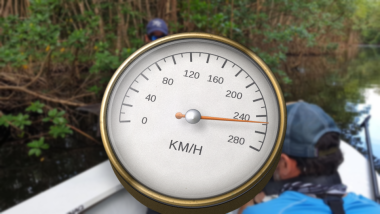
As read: **250** km/h
